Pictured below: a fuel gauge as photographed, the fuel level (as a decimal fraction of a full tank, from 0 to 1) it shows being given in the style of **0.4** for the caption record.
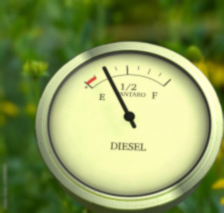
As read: **0.25**
